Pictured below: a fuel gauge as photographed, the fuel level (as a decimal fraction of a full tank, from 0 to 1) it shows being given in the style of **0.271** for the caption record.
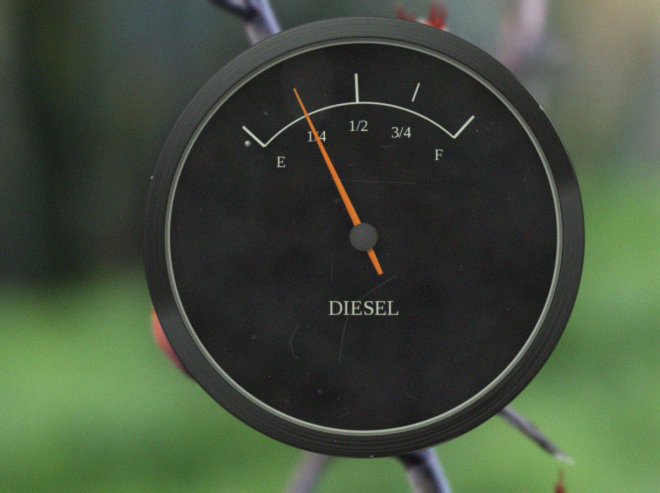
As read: **0.25**
